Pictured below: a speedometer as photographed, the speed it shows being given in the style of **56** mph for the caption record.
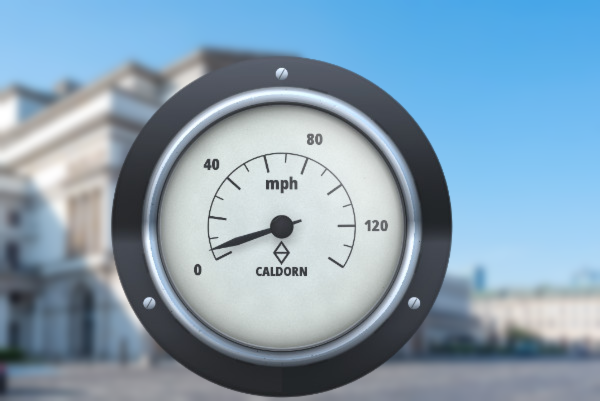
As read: **5** mph
